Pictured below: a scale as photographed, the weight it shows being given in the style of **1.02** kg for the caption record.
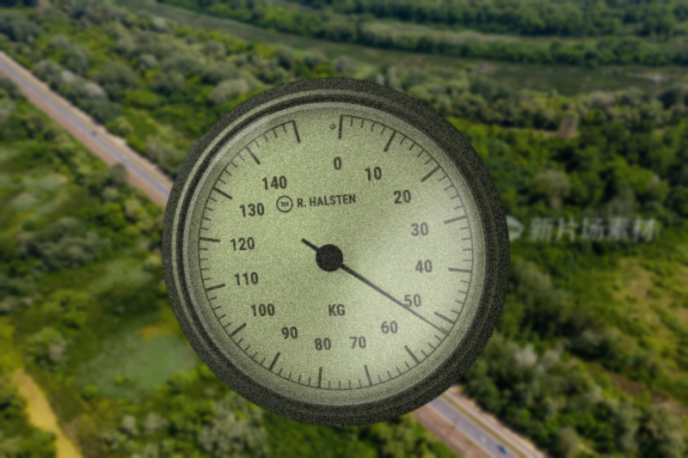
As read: **52** kg
